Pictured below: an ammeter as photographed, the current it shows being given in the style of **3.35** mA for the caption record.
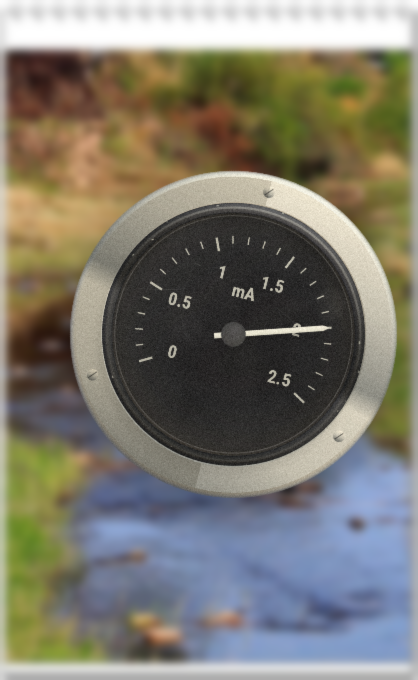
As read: **2** mA
